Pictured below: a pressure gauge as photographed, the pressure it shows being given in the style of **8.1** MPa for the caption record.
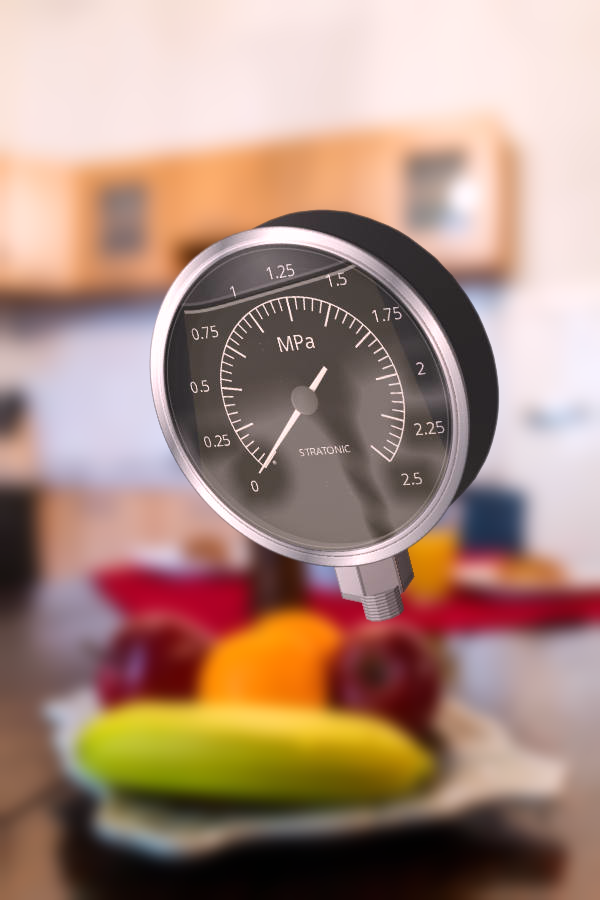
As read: **0** MPa
